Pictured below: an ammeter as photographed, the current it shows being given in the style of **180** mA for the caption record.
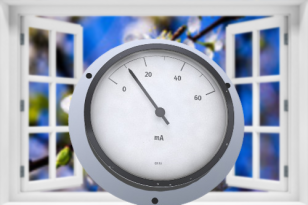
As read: **10** mA
